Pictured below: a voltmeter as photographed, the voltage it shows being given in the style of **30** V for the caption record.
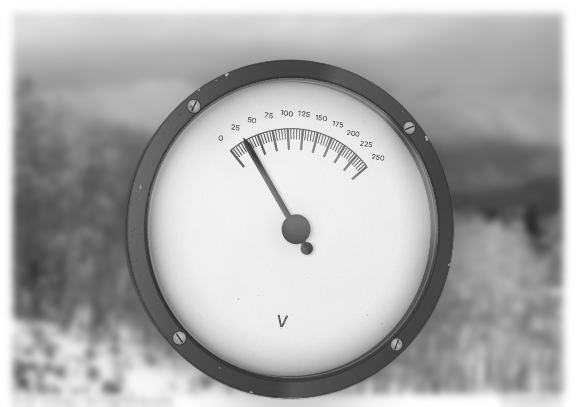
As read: **25** V
